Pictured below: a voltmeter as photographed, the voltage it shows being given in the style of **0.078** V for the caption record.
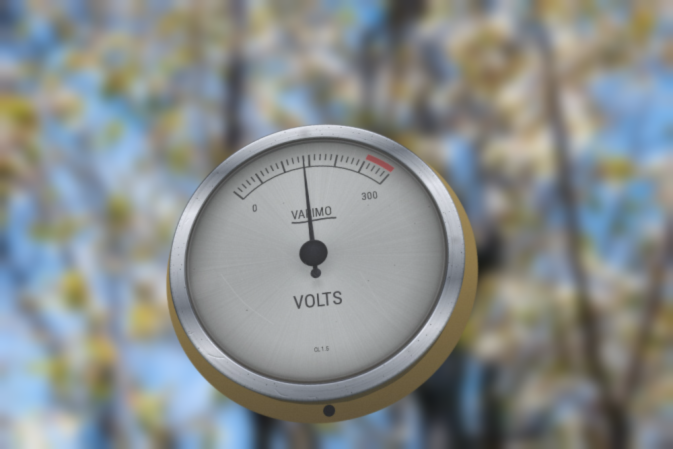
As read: **140** V
